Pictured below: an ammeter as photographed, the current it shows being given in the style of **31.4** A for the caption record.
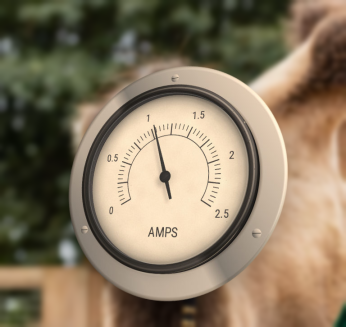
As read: **1.05** A
